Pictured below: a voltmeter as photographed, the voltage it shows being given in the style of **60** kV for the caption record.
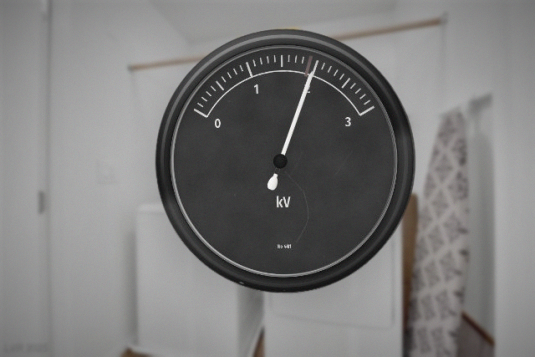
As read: **2** kV
